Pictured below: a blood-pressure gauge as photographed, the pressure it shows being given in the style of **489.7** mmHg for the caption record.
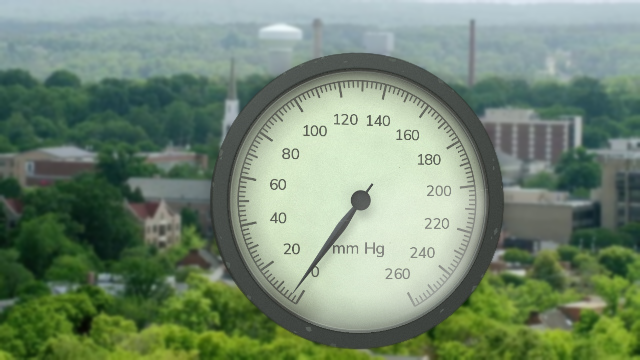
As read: **4** mmHg
